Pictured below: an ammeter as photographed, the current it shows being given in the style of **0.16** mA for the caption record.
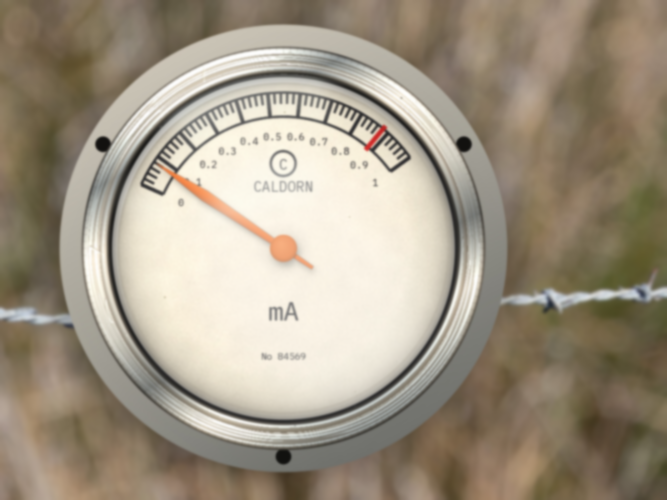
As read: **0.08** mA
